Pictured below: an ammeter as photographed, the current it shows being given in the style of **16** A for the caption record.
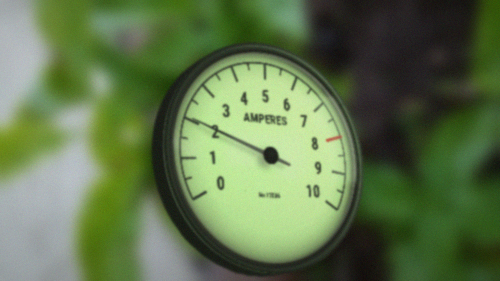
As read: **2** A
